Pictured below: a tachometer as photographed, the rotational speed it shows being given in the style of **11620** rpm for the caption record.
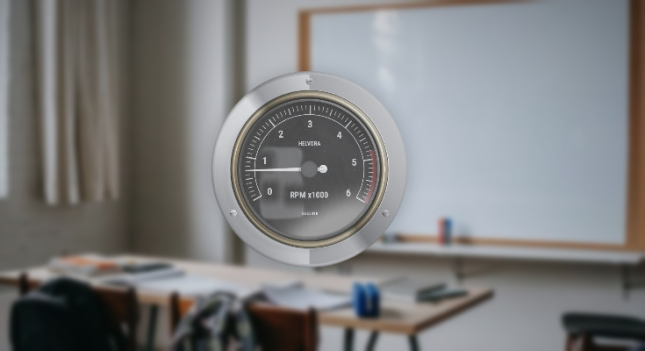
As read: **700** rpm
